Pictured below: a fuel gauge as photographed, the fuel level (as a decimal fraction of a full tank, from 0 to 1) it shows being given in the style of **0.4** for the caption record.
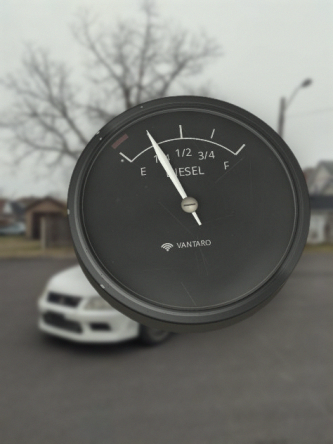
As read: **0.25**
